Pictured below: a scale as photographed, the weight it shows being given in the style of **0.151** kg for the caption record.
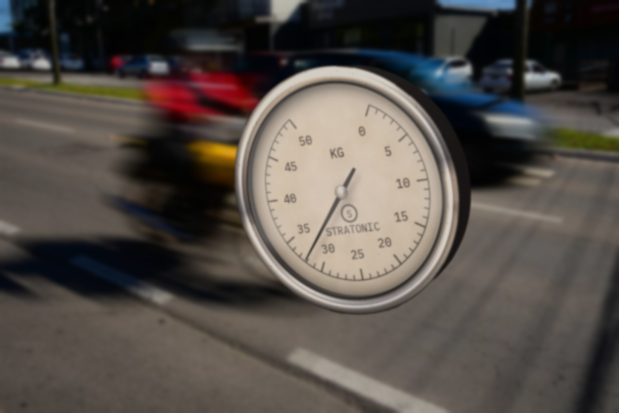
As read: **32** kg
